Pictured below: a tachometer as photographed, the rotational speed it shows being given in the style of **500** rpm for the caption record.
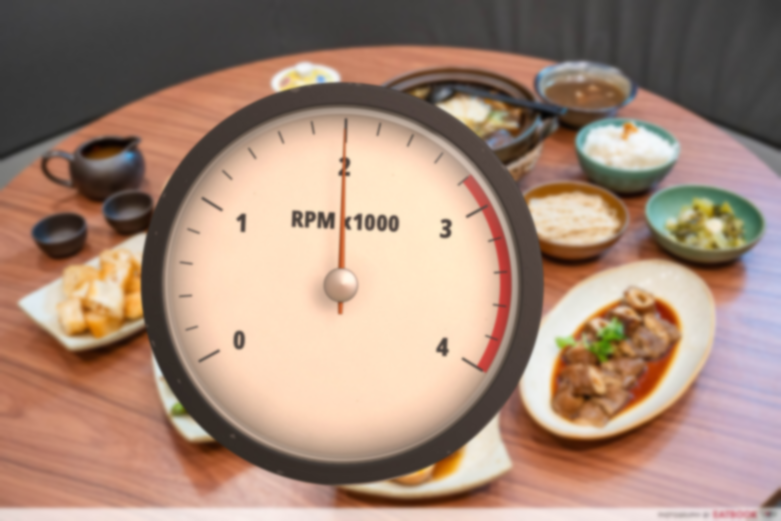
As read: **2000** rpm
